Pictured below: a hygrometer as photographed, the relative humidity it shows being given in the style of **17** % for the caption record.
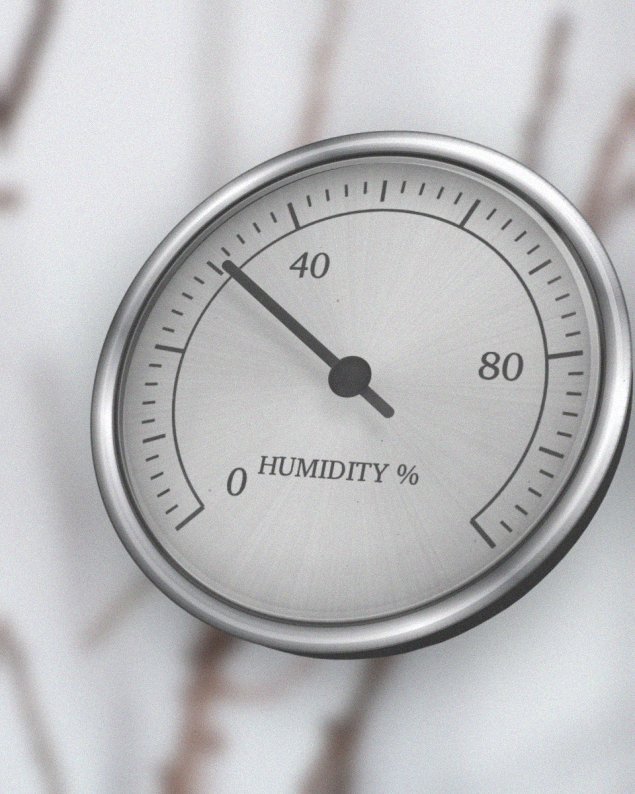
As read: **31** %
